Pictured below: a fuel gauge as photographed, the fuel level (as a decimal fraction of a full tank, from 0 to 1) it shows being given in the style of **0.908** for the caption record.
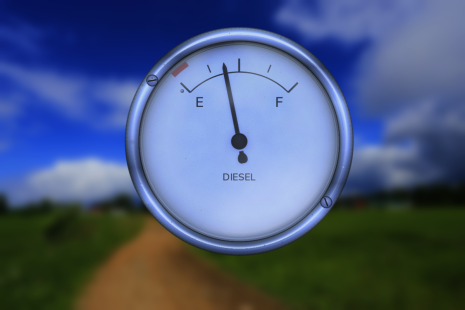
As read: **0.375**
